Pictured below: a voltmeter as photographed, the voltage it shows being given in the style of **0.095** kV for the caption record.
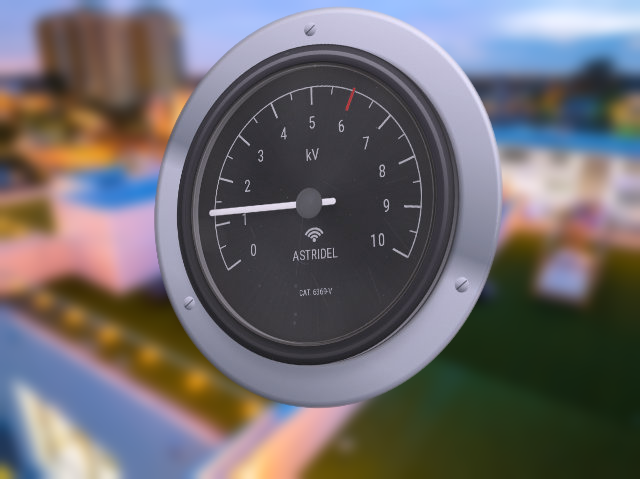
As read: **1.25** kV
